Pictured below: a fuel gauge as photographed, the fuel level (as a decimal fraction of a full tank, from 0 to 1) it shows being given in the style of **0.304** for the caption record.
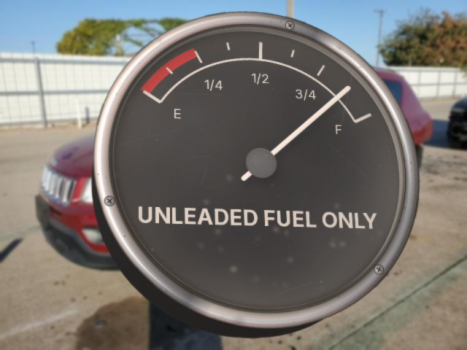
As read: **0.875**
